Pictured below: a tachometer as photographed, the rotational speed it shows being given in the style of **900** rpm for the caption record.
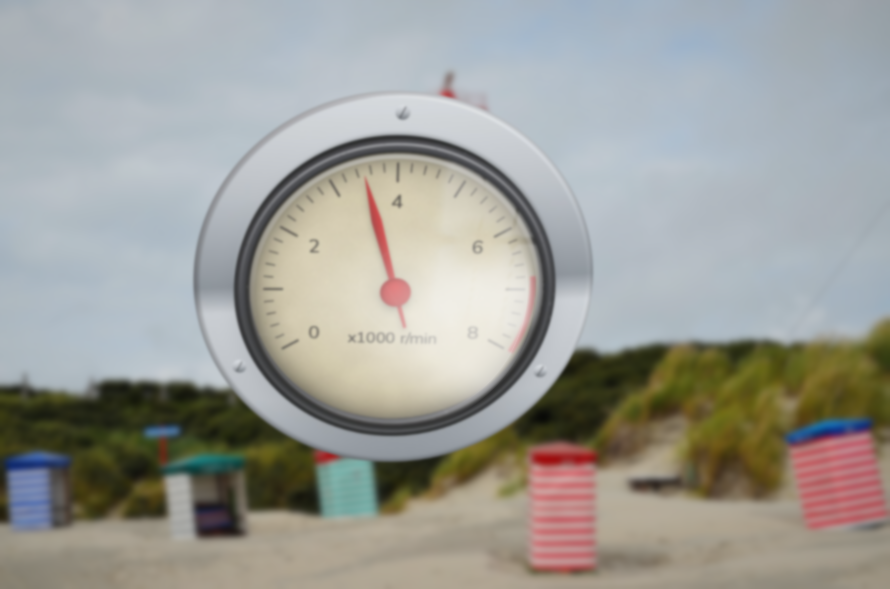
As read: **3500** rpm
